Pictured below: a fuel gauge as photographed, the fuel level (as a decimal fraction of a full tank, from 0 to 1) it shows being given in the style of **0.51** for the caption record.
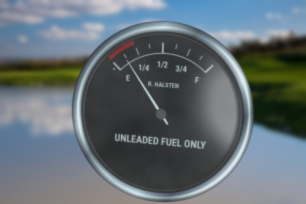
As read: **0.125**
